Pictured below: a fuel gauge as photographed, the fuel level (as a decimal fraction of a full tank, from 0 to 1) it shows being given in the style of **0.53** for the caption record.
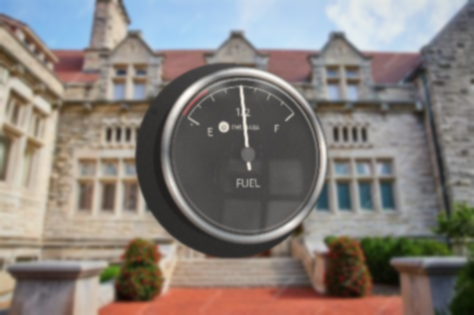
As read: **0.5**
